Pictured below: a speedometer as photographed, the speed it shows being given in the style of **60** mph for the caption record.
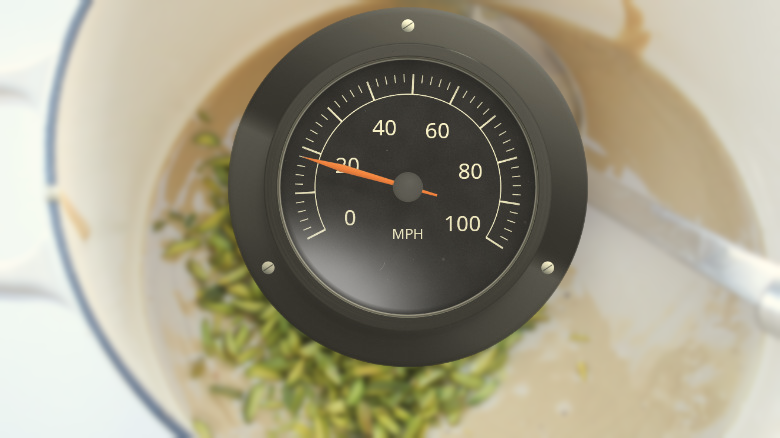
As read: **18** mph
